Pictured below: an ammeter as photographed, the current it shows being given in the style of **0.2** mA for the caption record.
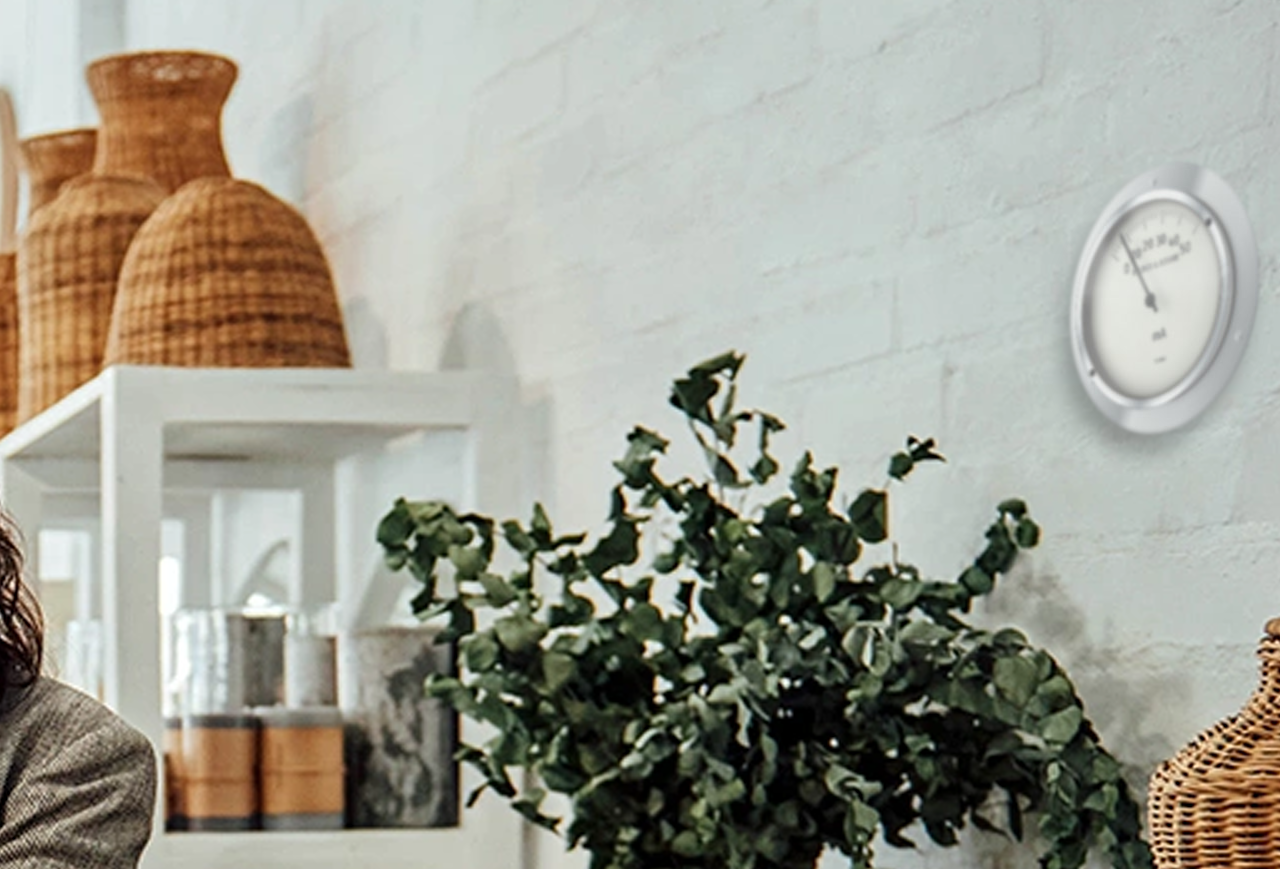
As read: **10** mA
